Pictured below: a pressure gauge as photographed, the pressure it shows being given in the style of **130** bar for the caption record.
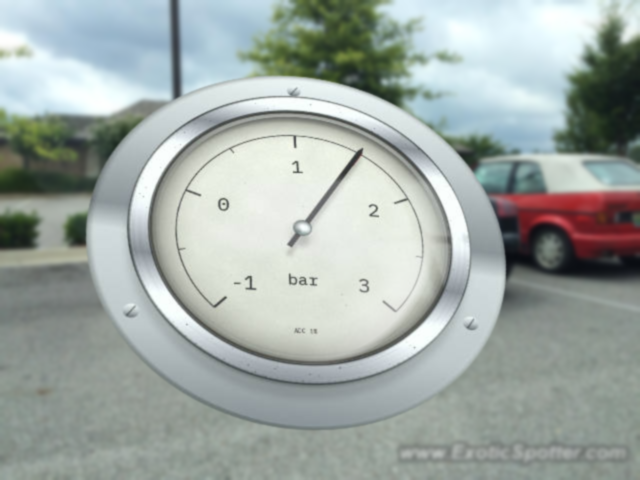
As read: **1.5** bar
